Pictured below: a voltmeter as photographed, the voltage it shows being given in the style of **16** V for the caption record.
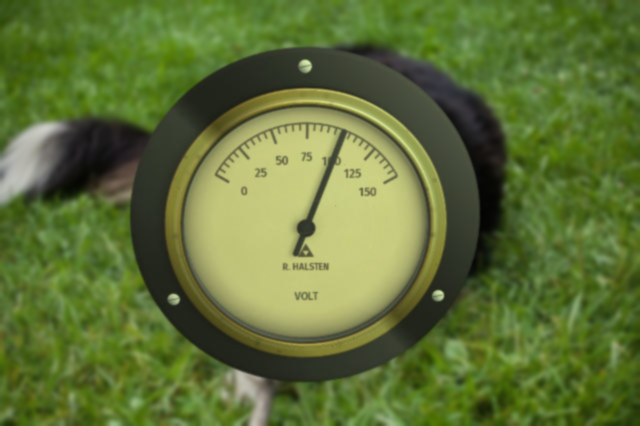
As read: **100** V
